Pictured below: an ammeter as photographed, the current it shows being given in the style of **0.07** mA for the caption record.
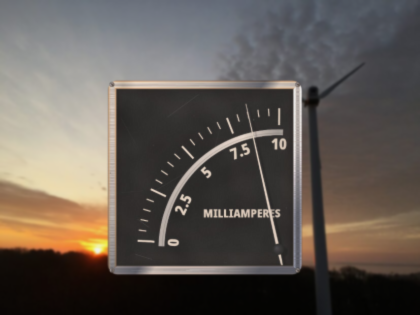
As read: **8.5** mA
